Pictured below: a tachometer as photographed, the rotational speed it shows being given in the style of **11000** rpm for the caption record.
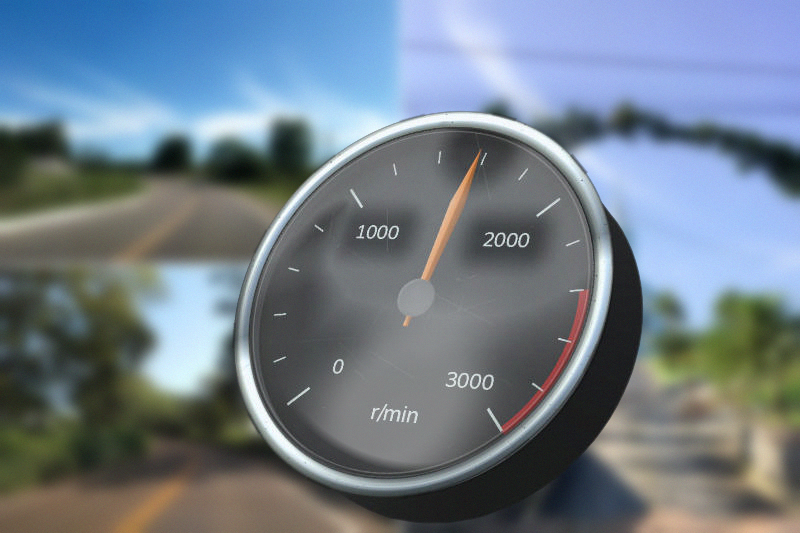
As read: **1600** rpm
